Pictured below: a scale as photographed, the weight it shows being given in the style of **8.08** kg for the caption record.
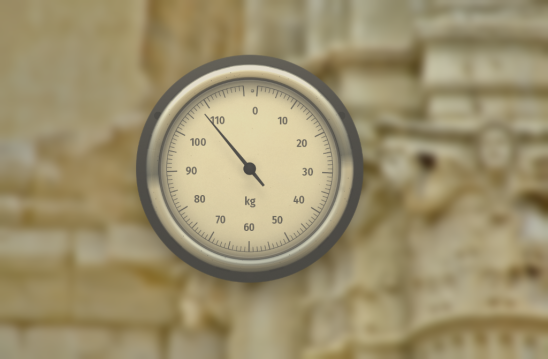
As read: **108** kg
